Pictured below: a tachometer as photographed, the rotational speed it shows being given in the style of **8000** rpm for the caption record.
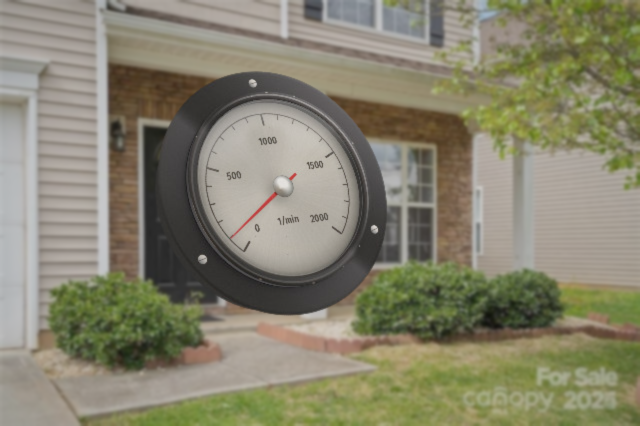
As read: **100** rpm
